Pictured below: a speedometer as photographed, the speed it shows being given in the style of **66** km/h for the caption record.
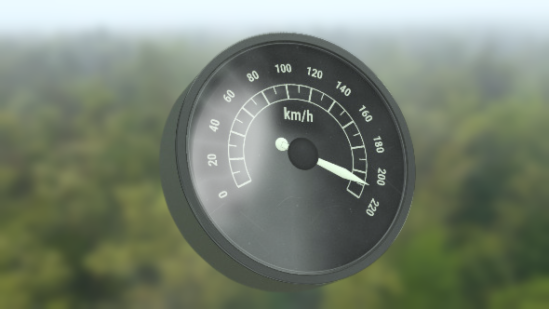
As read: **210** km/h
